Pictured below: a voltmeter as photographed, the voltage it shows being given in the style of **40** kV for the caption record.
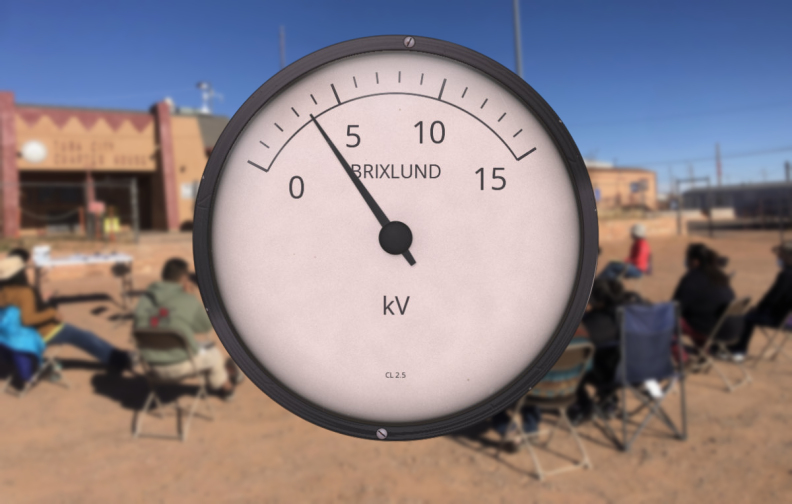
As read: **3.5** kV
